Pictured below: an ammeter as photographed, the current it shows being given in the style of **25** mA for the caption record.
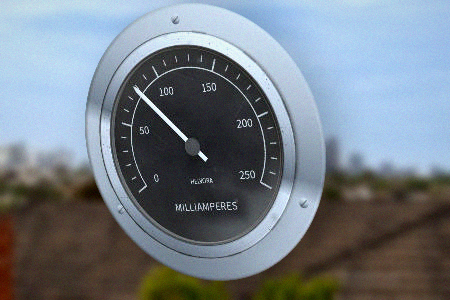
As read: **80** mA
